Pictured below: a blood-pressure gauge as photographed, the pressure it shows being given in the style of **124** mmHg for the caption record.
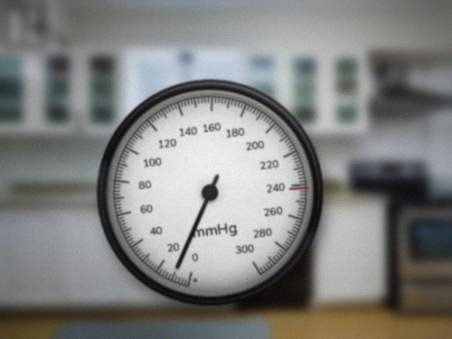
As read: **10** mmHg
